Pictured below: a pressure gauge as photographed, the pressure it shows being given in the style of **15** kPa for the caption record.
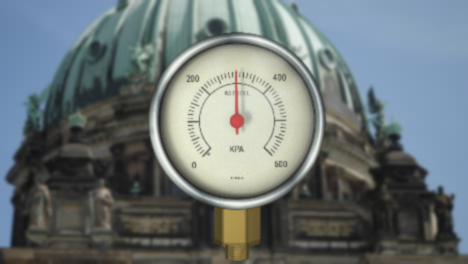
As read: **300** kPa
